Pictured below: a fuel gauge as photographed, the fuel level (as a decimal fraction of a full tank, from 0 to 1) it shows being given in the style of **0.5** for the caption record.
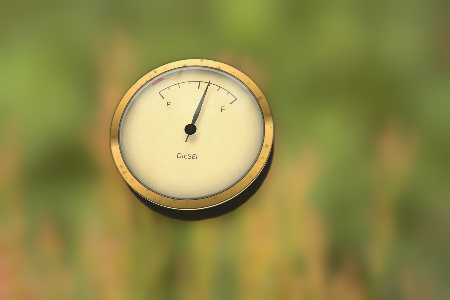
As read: **0.625**
